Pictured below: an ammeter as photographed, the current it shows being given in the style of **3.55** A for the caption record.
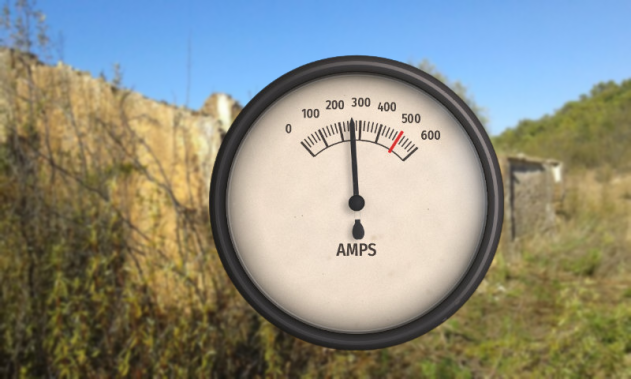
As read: **260** A
